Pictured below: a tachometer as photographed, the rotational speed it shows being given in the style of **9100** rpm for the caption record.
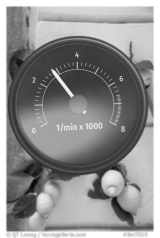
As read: **2800** rpm
